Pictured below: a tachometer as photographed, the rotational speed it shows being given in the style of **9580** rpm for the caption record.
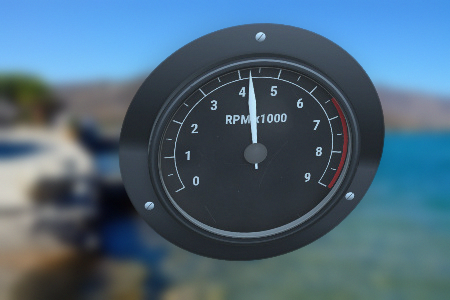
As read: **4250** rpm
